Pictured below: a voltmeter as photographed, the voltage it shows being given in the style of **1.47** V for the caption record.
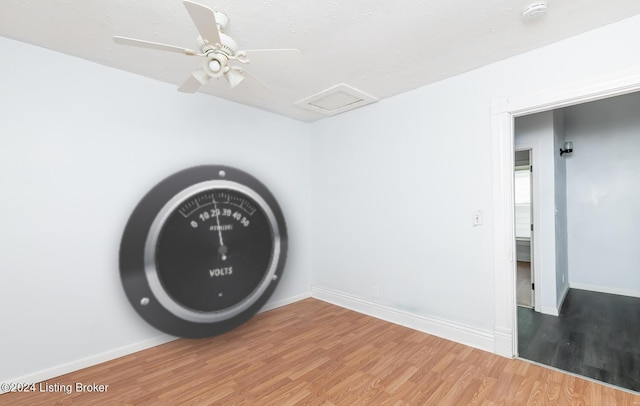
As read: **20** V
